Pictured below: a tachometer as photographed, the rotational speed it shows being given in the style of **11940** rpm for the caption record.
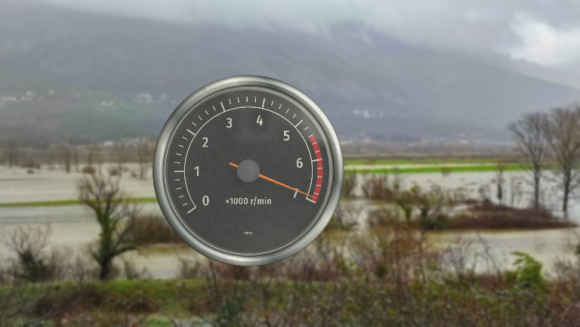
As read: **6900** rpm
